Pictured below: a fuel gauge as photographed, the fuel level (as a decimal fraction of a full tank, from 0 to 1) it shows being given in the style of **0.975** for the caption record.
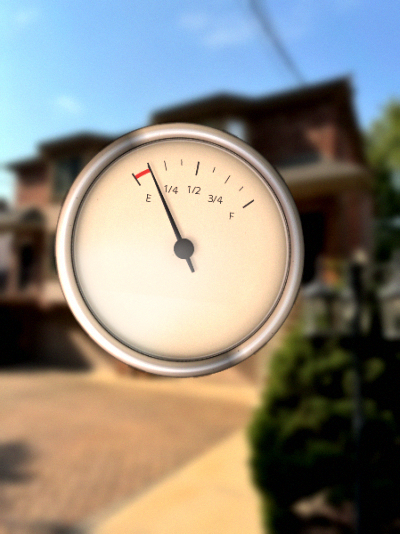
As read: **0.125**
